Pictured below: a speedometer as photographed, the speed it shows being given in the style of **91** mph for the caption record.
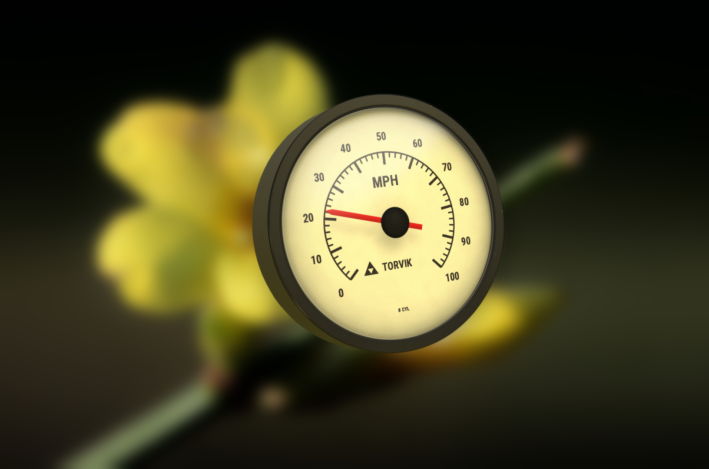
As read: **22** mph
